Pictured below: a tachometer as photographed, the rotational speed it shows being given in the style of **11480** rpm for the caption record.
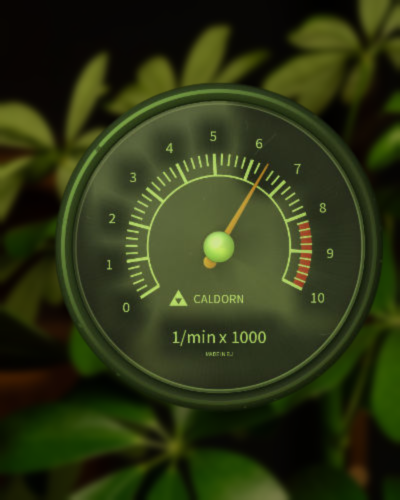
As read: **6400** rpm
